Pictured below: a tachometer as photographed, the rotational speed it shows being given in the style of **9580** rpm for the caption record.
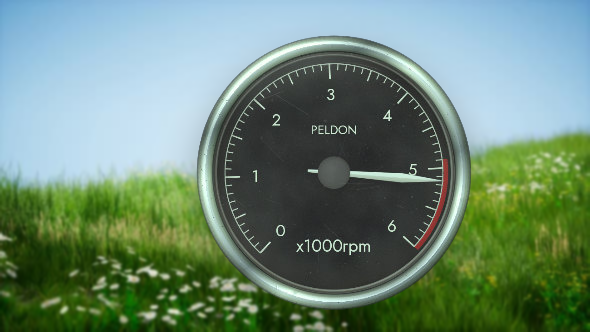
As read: **5150** rpm
